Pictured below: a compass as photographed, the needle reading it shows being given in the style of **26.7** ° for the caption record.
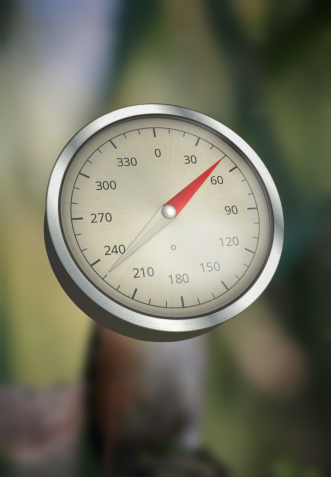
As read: **50** °
